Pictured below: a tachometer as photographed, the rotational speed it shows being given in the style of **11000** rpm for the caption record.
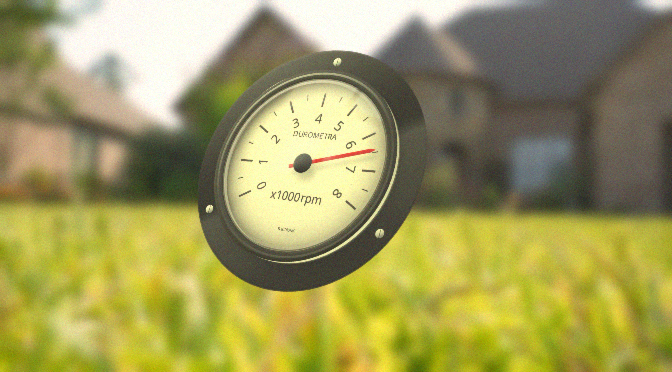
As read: **6500** rpm
